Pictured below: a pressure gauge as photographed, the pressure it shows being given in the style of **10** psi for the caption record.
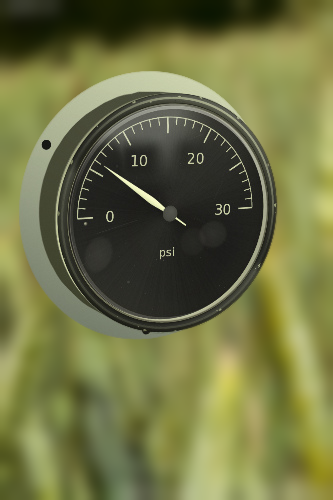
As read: **6** psi
